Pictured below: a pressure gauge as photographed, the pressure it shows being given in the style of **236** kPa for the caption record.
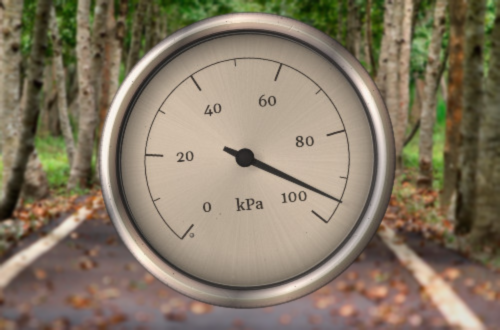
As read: **95** kPa
